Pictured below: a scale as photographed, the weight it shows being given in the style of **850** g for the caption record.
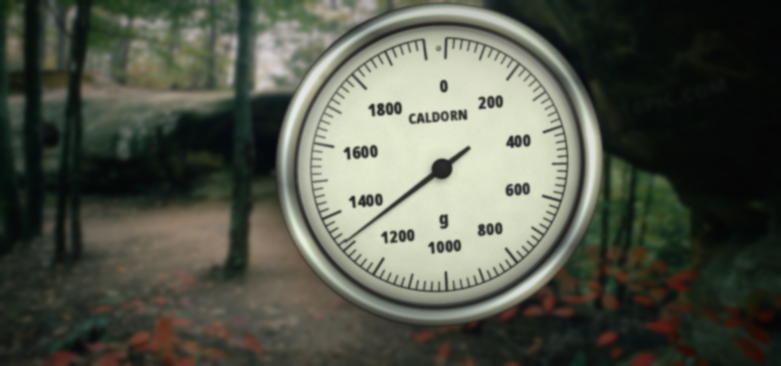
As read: **1320** g
